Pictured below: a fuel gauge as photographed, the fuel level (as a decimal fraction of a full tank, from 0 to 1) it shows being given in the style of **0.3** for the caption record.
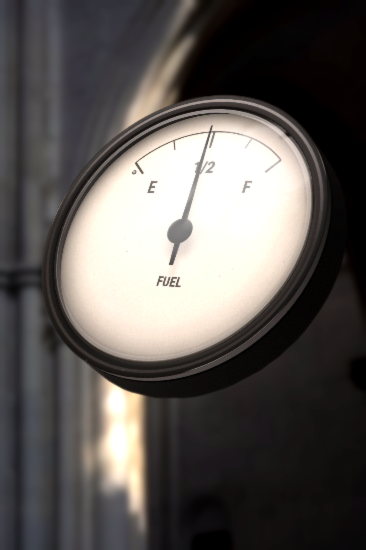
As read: **0.5**
